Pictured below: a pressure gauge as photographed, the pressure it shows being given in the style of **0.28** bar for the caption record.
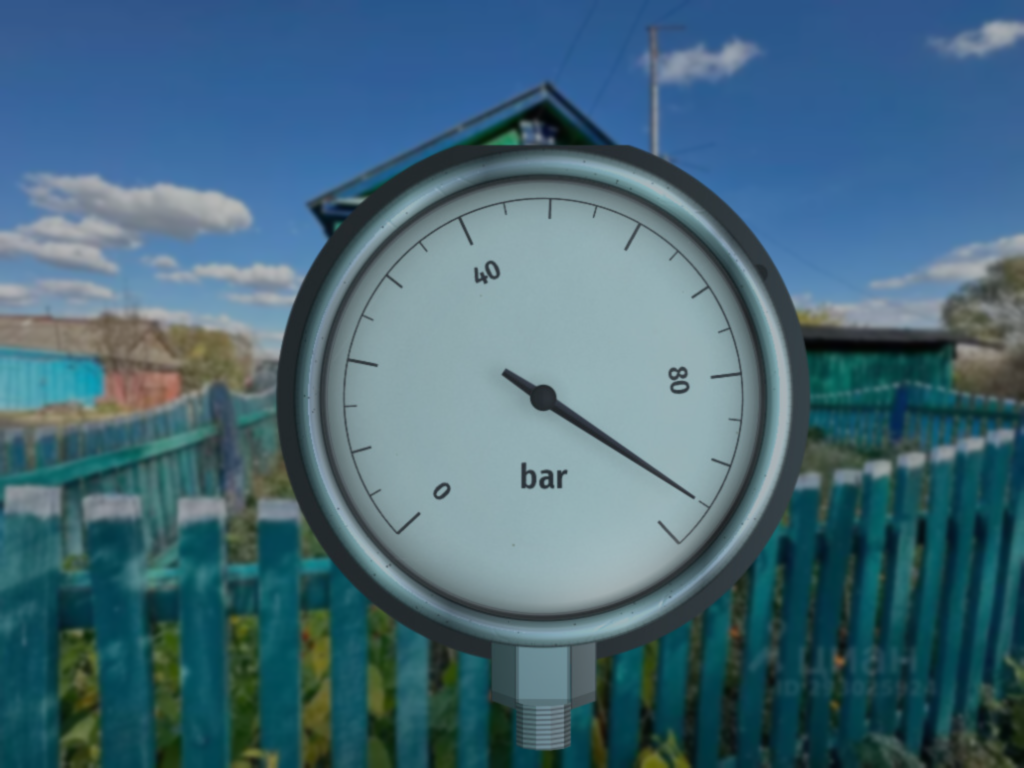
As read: **95** bar
